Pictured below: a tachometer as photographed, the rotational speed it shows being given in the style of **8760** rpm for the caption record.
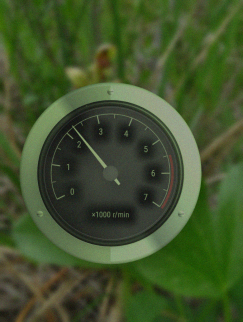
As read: **2250** rpm
